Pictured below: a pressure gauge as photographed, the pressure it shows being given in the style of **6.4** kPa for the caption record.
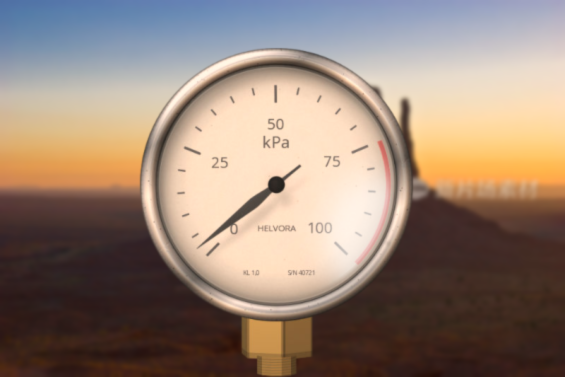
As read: **2.5** kPa
